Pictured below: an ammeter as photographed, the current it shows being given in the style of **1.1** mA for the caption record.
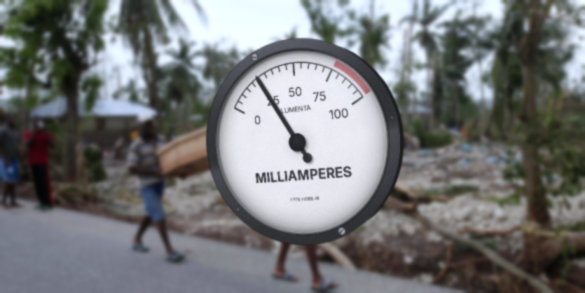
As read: **25** mA
